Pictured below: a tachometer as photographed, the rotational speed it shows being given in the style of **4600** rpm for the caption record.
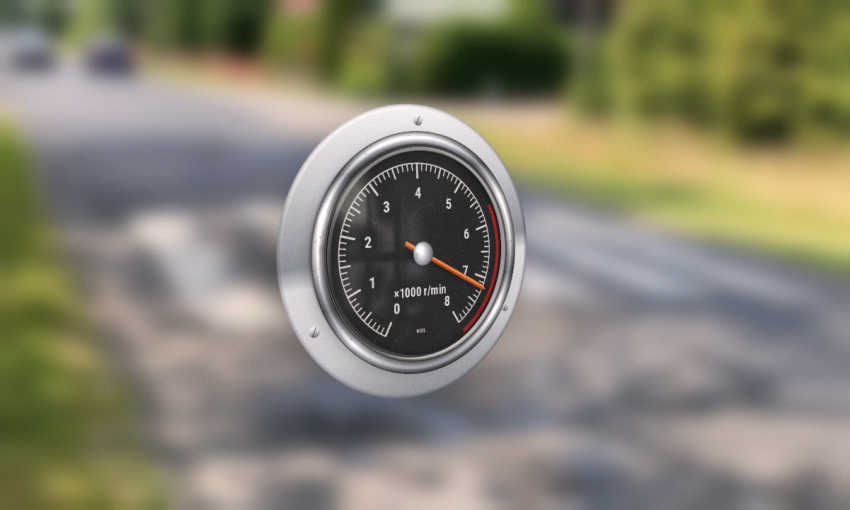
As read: **7200** rpm
